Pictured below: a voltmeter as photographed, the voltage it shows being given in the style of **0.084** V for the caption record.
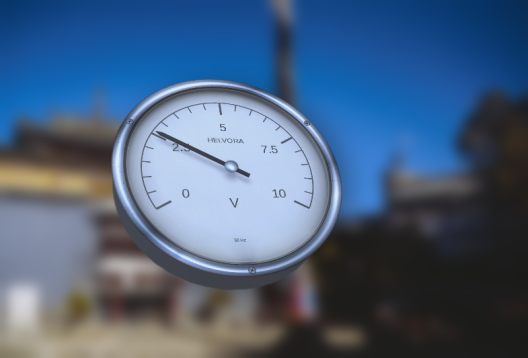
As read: **2.5** V
